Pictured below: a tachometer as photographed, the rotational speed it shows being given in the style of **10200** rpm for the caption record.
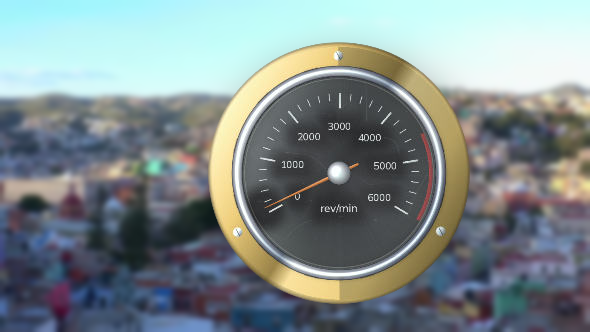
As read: **100** rpm
